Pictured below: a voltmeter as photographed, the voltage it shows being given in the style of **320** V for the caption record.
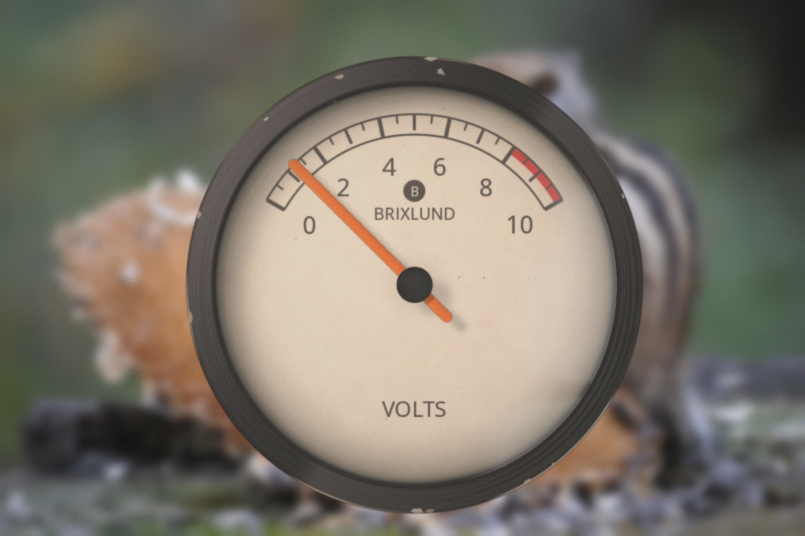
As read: **1.25** V
